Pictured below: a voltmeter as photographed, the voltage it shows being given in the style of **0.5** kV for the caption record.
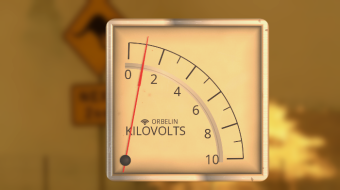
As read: **1** kV
